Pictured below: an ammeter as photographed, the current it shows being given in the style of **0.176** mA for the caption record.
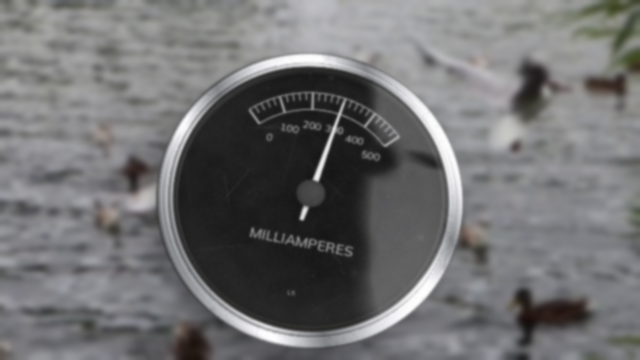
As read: **300** mA
